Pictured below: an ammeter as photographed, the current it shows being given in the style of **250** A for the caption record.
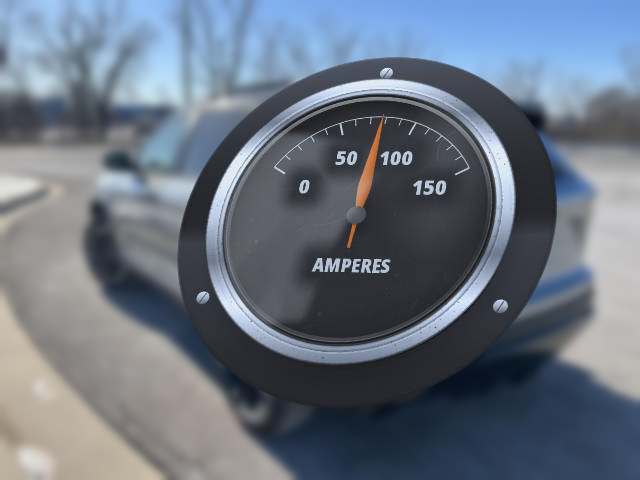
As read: **80** A
